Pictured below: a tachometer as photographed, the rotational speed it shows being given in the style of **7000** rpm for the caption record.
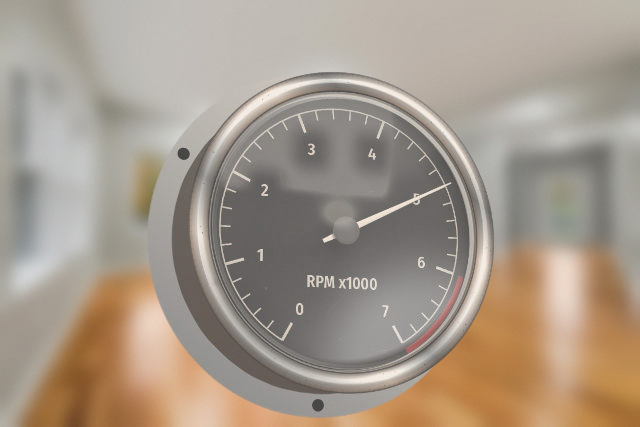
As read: **5000** rpm
